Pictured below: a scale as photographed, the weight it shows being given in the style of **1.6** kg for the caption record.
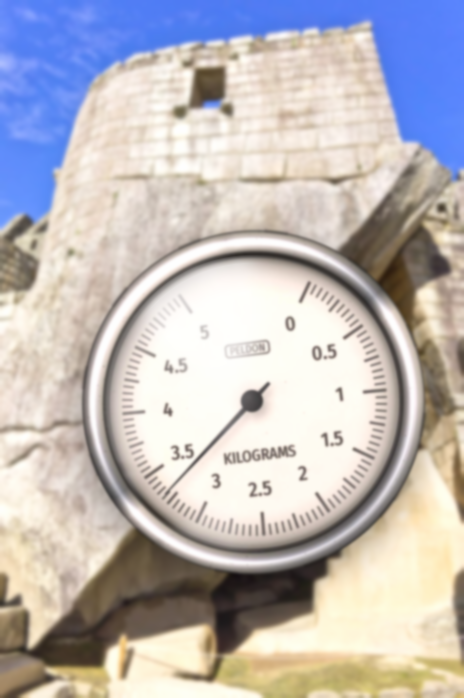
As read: **3.3** kg
